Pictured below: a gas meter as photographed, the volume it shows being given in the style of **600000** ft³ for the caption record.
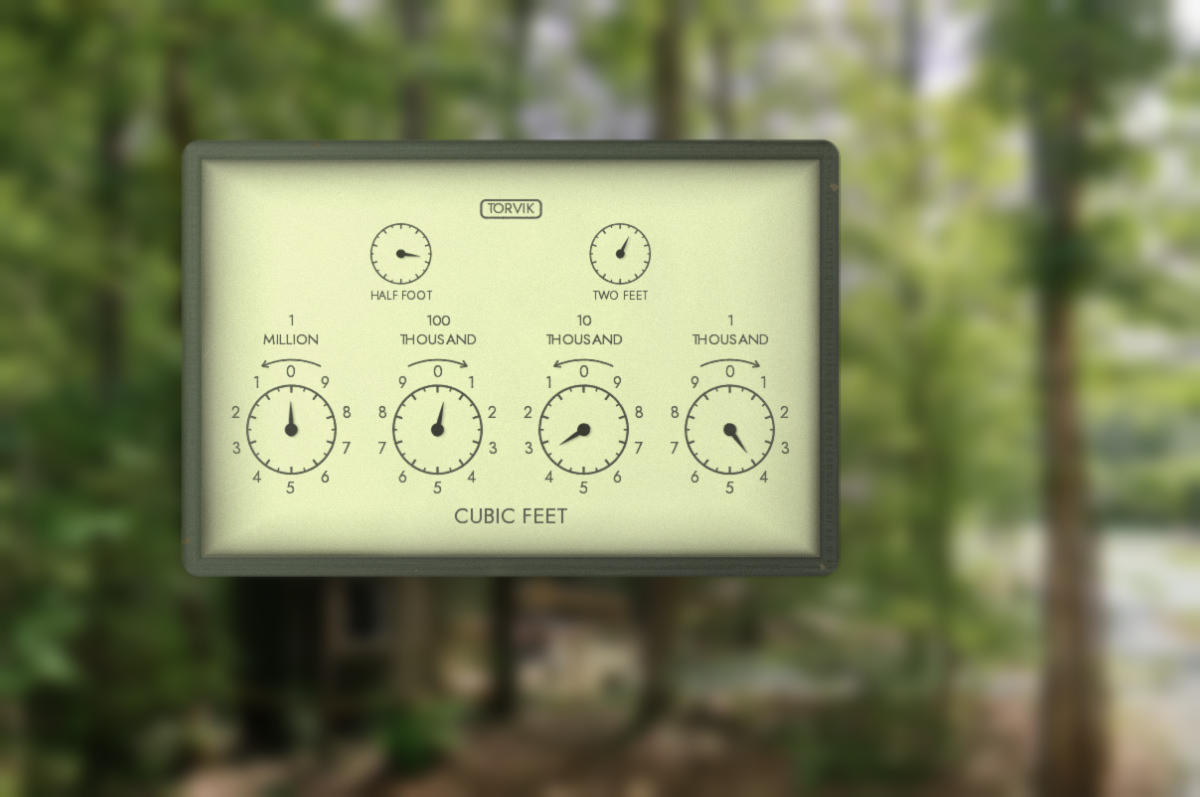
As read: **3400** ft³
